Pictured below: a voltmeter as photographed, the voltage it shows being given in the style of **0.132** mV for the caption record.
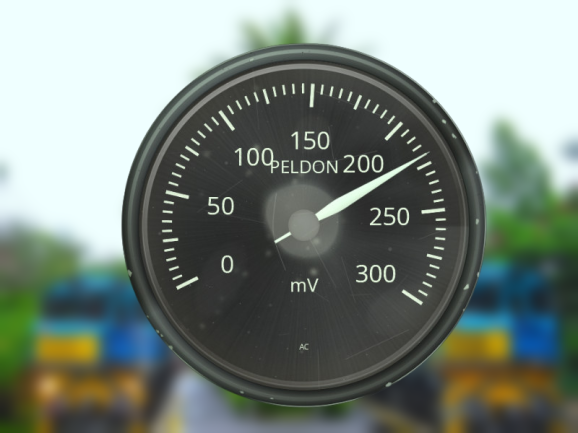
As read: **220** mV
